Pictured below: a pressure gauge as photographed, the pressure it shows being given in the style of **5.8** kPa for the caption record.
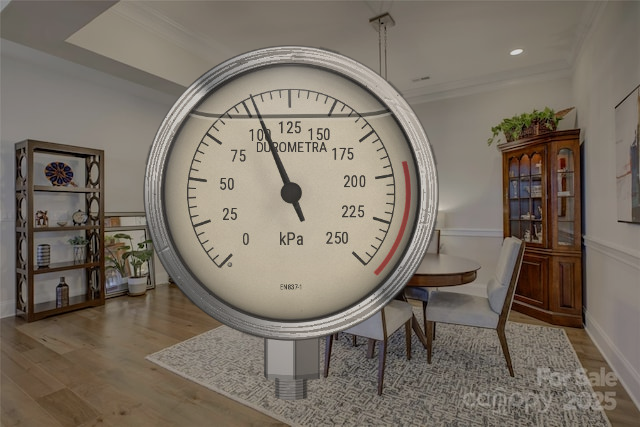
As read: **105** kPa
